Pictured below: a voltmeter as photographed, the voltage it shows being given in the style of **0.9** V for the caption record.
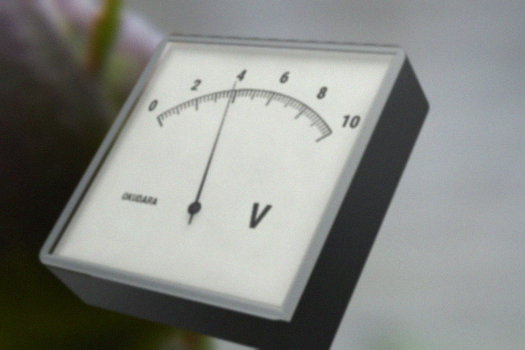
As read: **4** V
